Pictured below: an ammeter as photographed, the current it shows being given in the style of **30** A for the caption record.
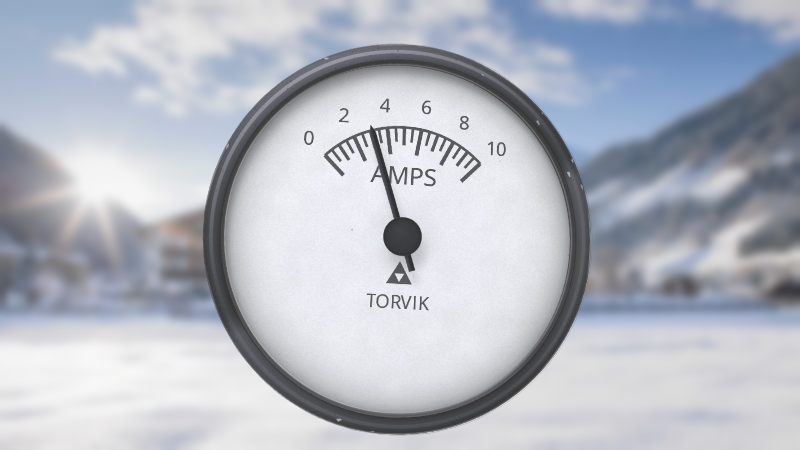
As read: **3** A
